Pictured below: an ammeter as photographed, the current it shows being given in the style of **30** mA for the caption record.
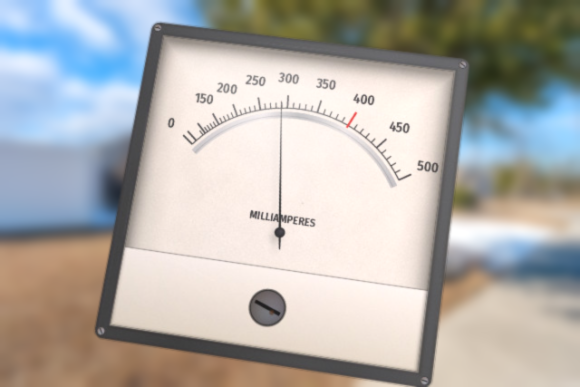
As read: **290** mA
